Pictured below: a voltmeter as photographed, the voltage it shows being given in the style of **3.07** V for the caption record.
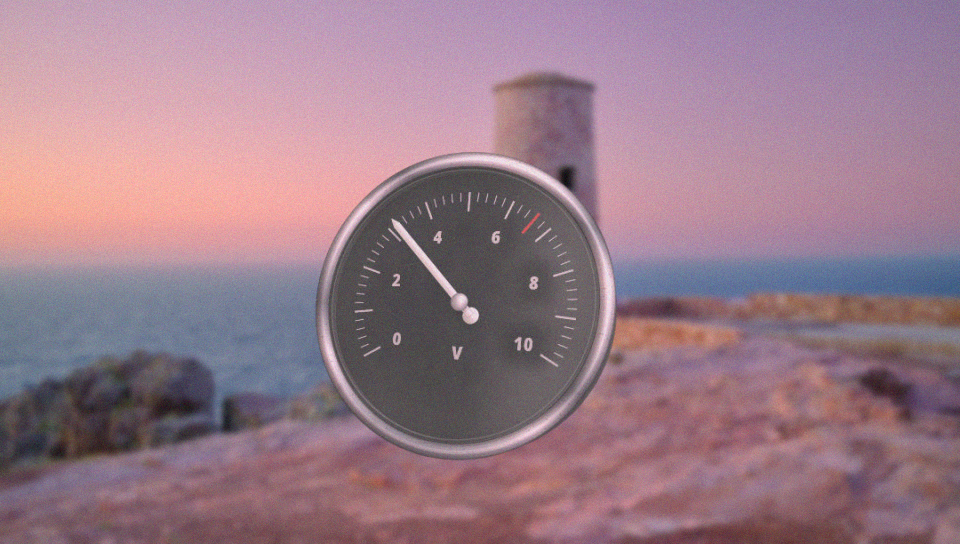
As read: **3.2** V
